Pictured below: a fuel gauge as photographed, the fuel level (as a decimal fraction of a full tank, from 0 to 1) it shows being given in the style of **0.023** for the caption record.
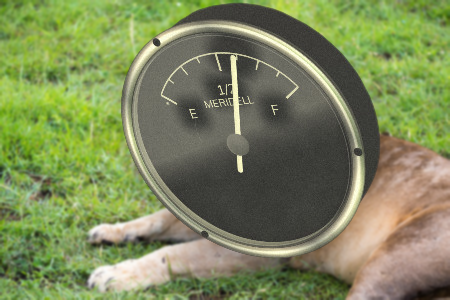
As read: **0.625**
